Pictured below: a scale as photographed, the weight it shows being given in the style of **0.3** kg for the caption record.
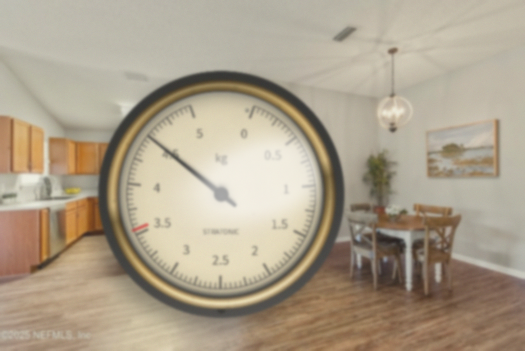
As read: **4.5** kg
